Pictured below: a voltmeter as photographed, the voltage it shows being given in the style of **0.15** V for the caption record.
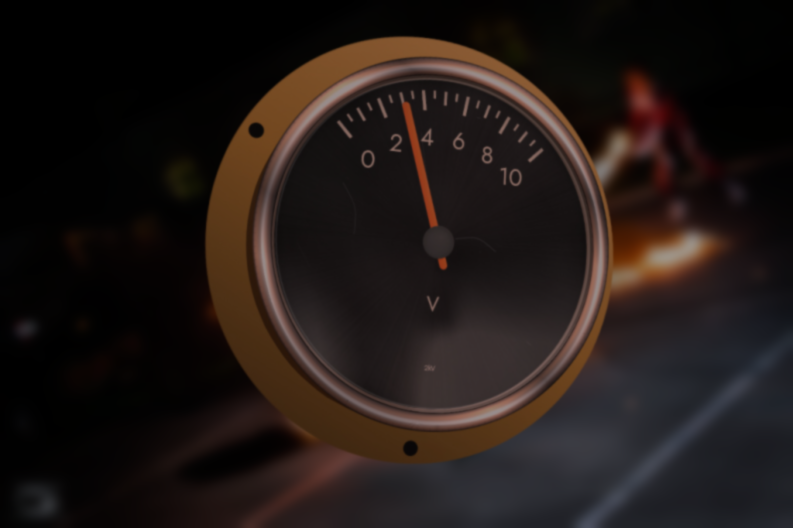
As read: **3** V
